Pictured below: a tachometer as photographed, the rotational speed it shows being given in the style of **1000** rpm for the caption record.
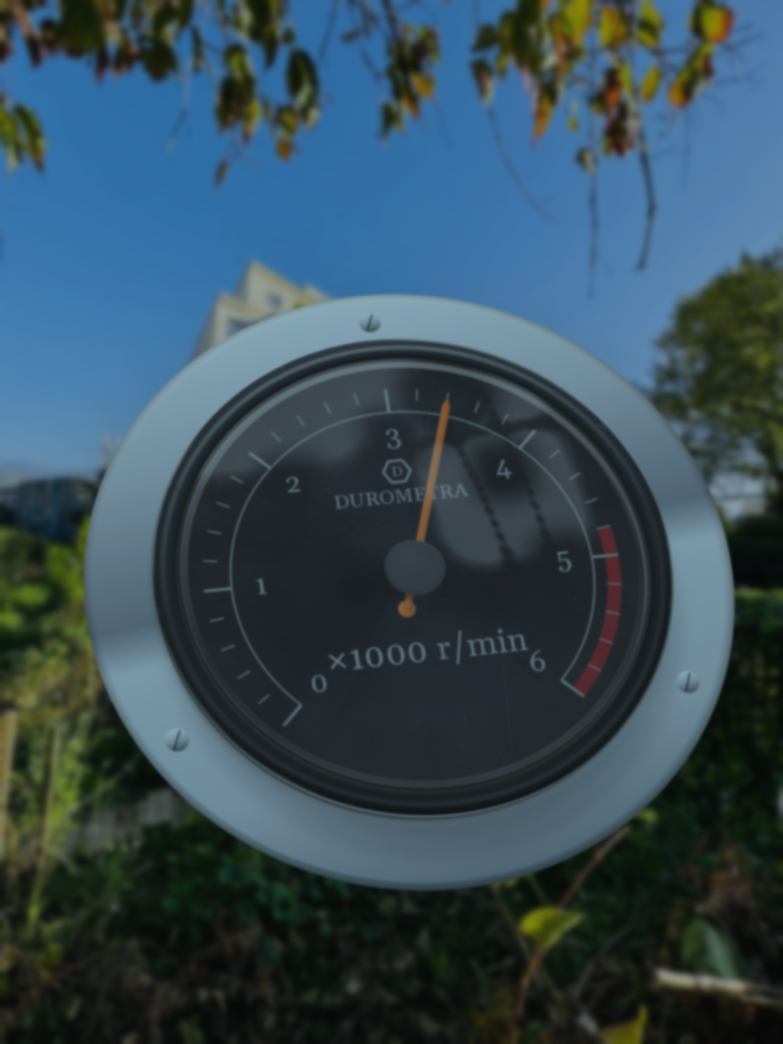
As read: **3400** rpm
